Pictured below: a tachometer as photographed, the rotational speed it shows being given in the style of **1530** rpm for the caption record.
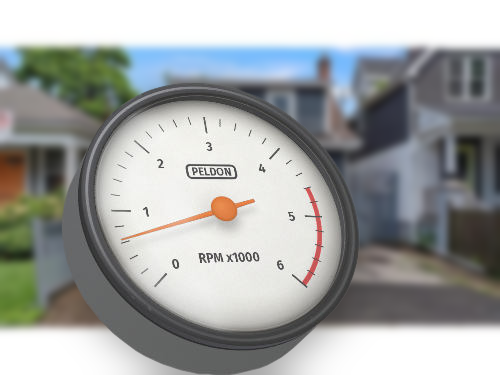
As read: **600** rpm
